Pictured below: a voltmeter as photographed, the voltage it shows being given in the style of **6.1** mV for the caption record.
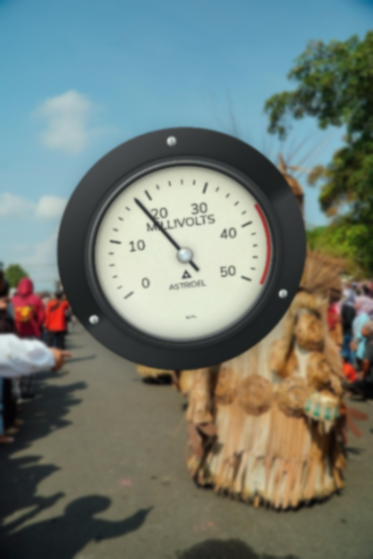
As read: **18** mV
